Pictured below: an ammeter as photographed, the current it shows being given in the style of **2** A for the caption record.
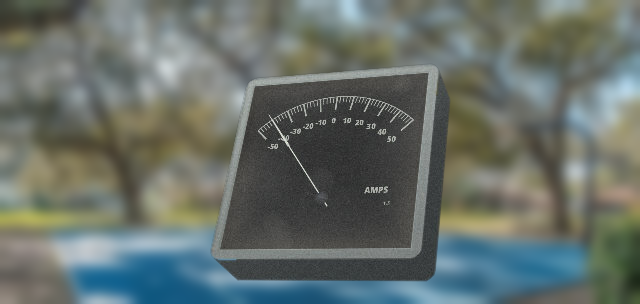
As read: **-40** A
